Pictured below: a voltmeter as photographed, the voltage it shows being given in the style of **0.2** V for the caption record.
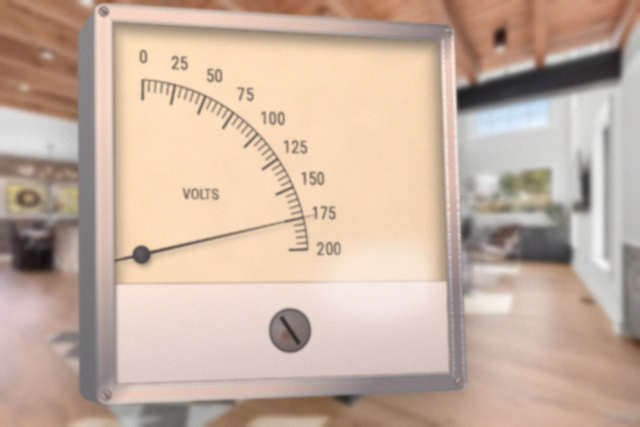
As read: **175** V
